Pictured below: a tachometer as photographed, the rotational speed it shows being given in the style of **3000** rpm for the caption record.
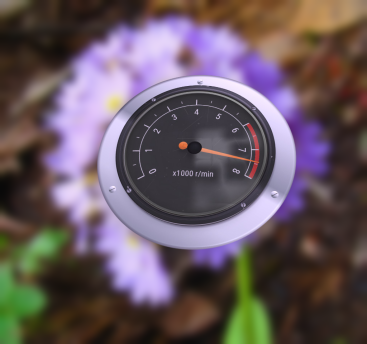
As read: **7500** rpm
